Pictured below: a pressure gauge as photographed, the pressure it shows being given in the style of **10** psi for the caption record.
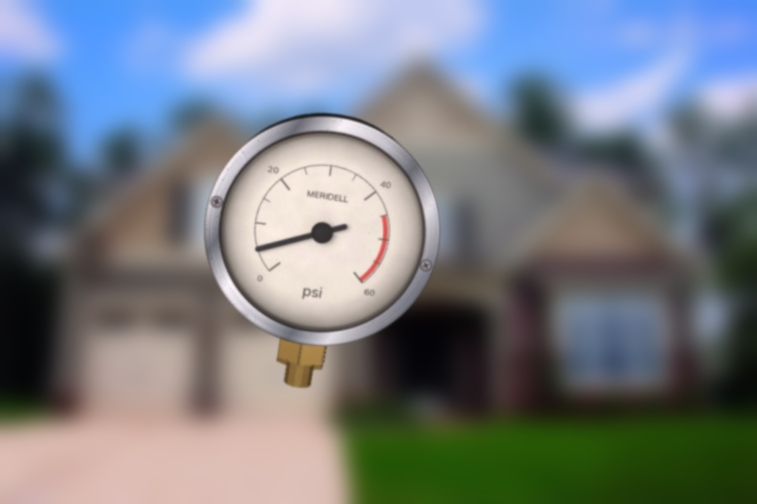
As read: **5** psi
